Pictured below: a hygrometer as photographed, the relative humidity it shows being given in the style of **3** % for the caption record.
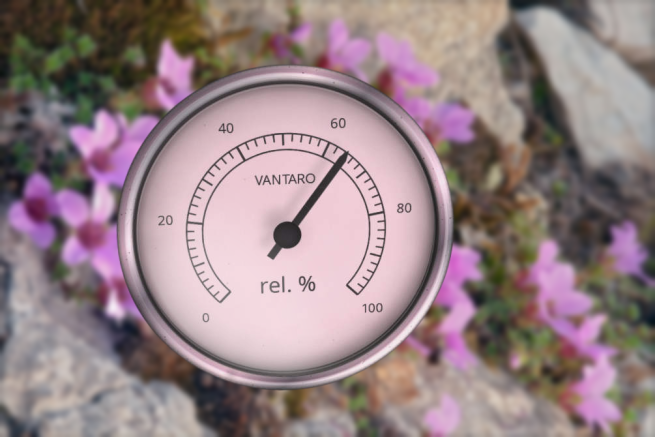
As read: **64** %
